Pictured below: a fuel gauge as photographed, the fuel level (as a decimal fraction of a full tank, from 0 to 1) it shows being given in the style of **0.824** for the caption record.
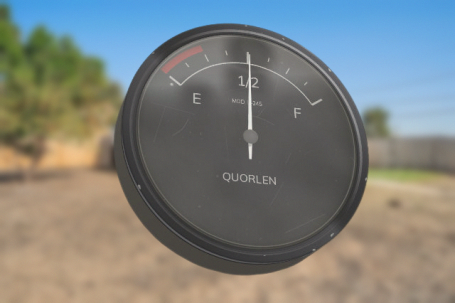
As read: **0.5**
